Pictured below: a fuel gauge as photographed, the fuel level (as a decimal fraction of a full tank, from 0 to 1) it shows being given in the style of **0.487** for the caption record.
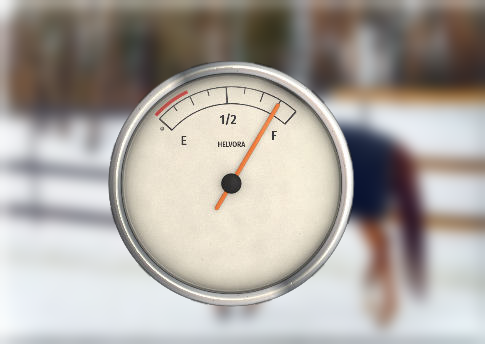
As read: **0.875**
